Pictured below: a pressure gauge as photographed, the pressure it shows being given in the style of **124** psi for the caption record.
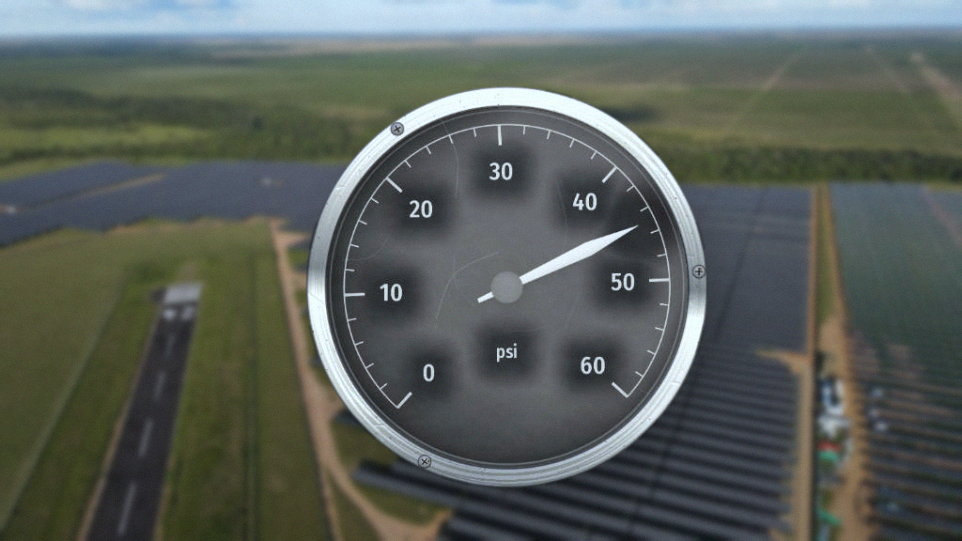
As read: **45** psi
